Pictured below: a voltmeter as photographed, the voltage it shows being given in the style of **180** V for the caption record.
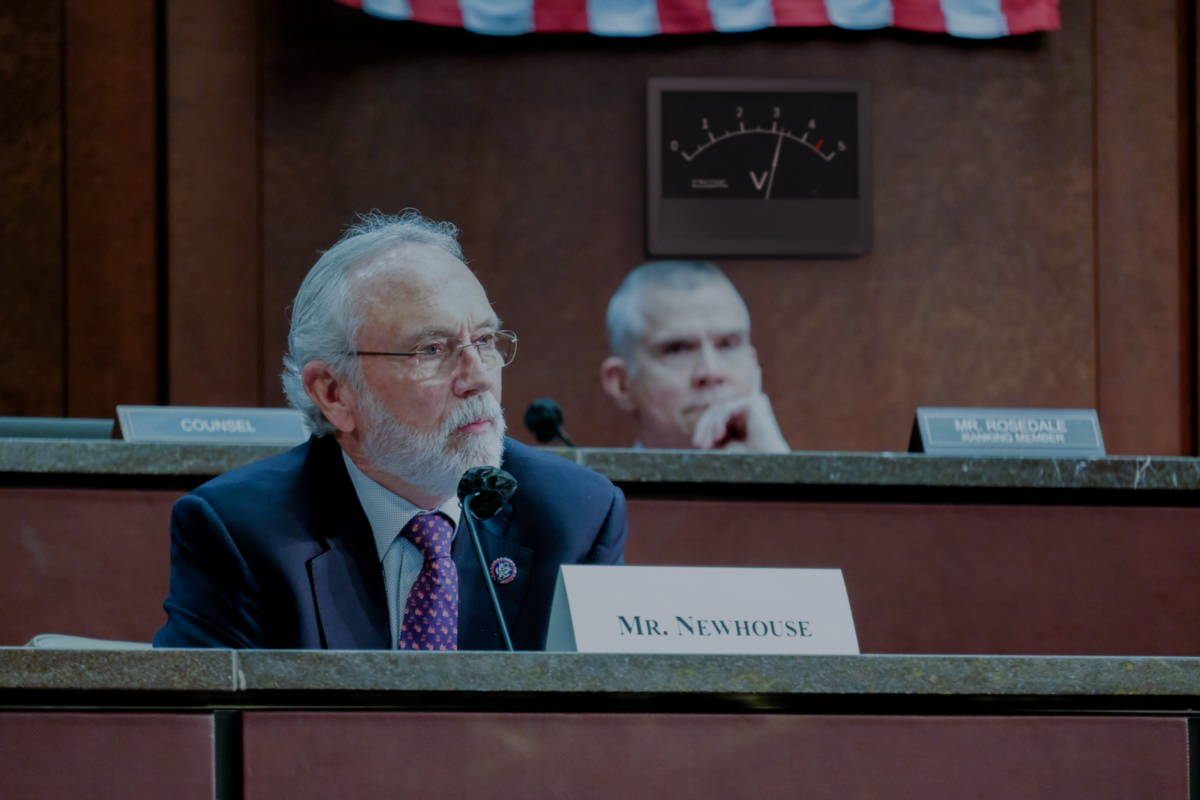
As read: **3.25** V
